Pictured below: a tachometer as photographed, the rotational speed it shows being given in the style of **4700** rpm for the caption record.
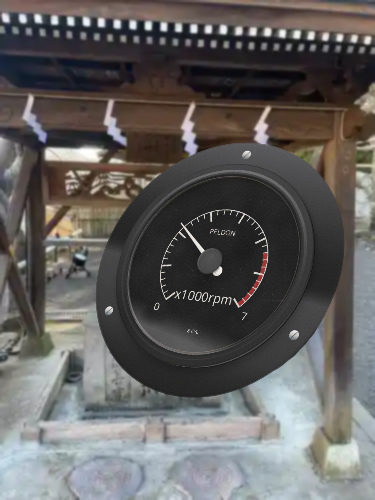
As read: **2200** rpm
